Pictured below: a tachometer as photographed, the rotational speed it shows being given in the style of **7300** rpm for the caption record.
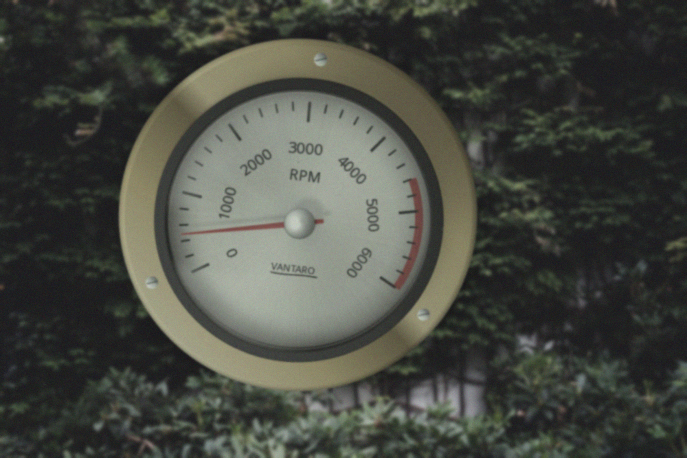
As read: **500** rpm
